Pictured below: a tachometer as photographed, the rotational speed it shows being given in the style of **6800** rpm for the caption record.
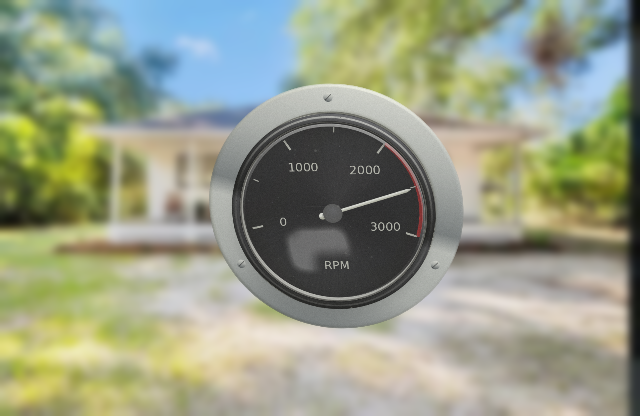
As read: **2500** rpm
